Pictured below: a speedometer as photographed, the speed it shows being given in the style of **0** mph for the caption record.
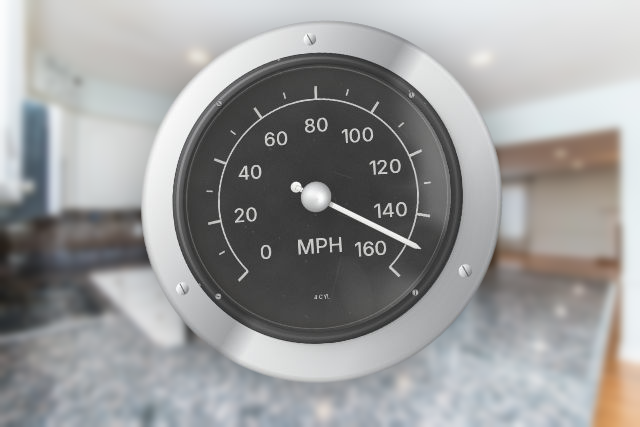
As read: **150** mph
